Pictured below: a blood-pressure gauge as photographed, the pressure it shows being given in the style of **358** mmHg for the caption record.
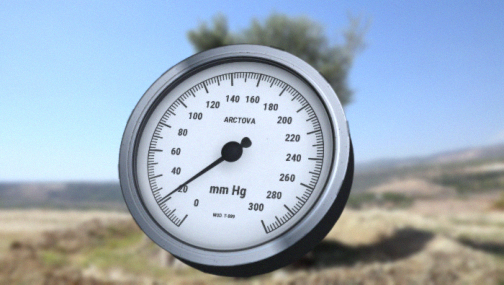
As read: **20** mmHg
